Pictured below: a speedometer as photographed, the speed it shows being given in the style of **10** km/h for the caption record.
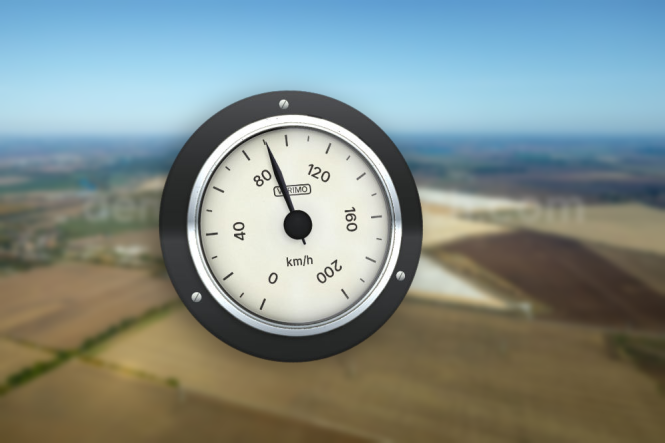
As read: **90** km/h
